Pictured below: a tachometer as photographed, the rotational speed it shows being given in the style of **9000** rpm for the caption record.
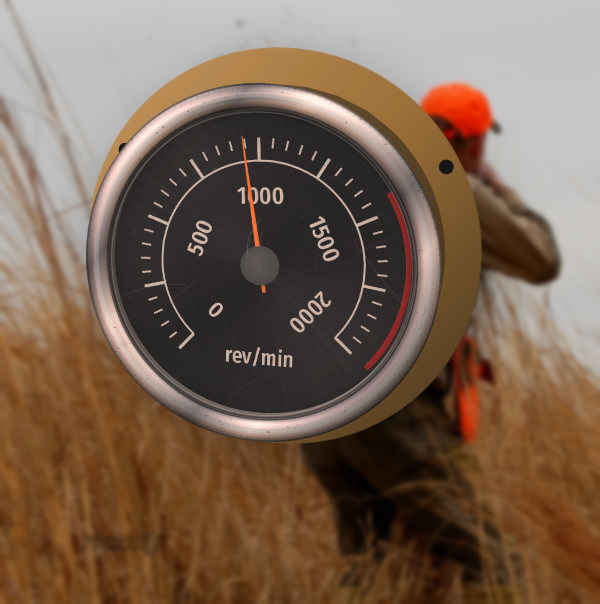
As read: **950** rpm
